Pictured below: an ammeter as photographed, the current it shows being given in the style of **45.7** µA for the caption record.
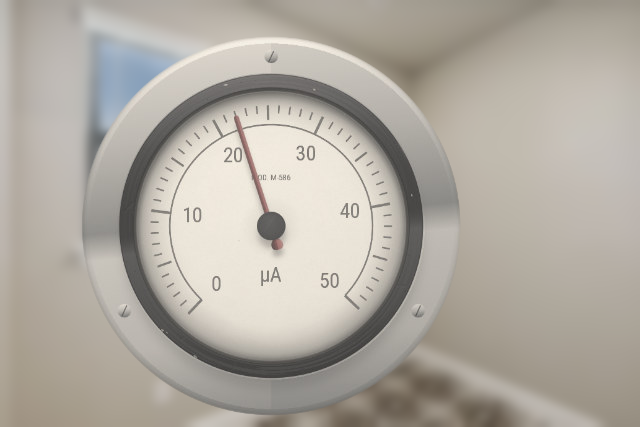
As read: **22** µA
